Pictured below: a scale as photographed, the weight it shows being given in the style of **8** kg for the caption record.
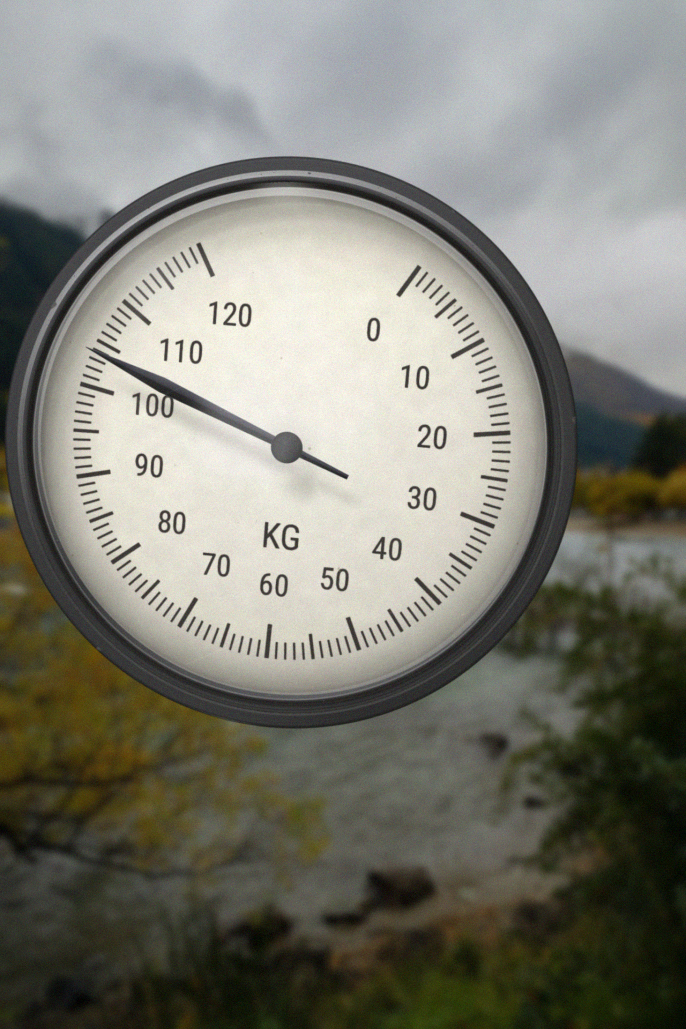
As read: **104** kg
